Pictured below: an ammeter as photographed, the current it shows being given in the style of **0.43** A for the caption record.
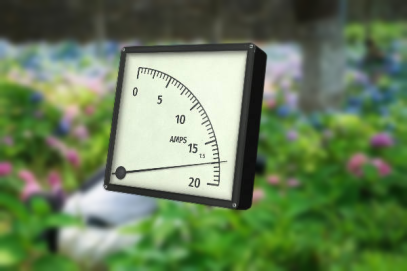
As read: **17.5** A
